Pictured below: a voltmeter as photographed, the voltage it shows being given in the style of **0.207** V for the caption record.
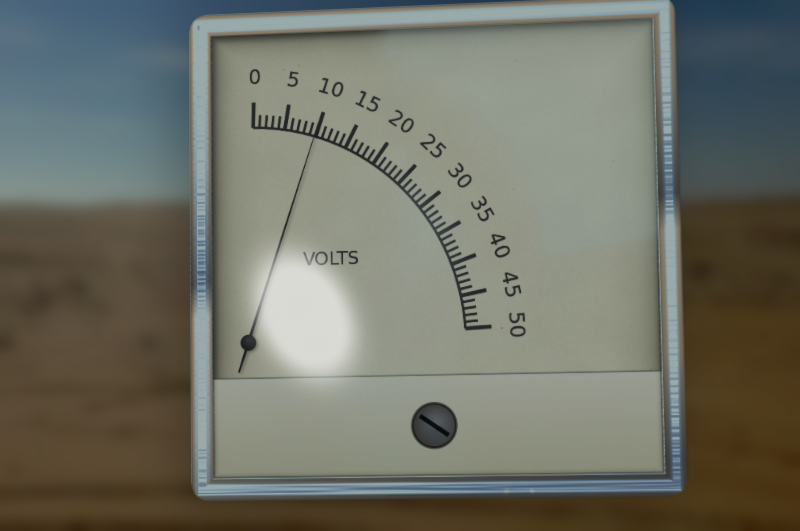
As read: **10** V
